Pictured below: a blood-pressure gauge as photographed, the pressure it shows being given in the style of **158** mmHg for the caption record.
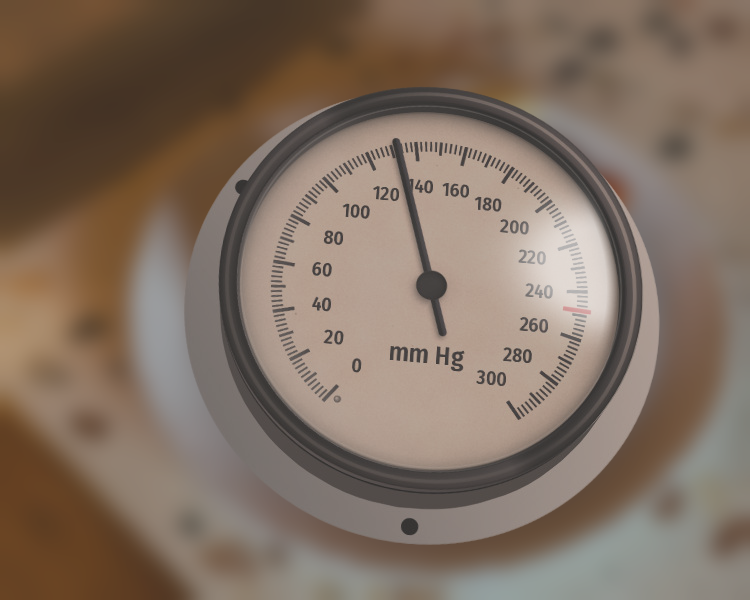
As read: **132** mmHg
